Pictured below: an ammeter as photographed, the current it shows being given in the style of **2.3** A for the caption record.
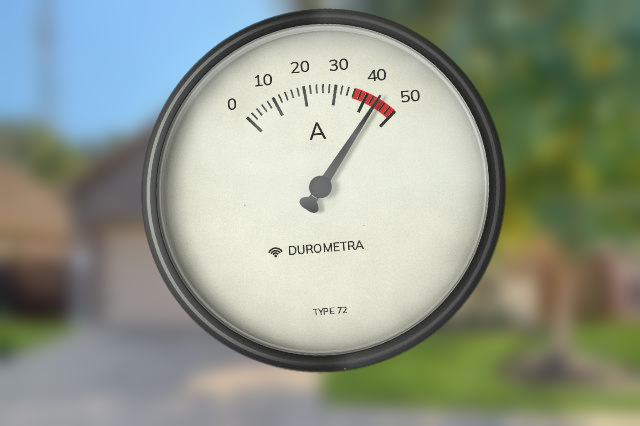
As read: **44** A
